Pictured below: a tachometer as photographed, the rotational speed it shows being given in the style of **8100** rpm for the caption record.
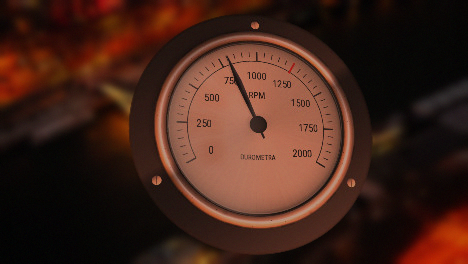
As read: **800** rpm
